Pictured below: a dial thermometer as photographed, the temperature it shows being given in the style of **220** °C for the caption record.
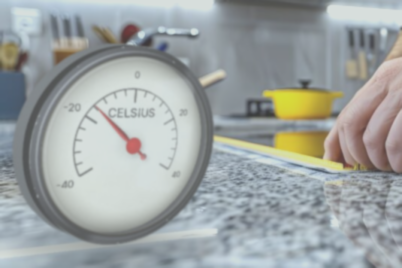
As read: **-16** °C
